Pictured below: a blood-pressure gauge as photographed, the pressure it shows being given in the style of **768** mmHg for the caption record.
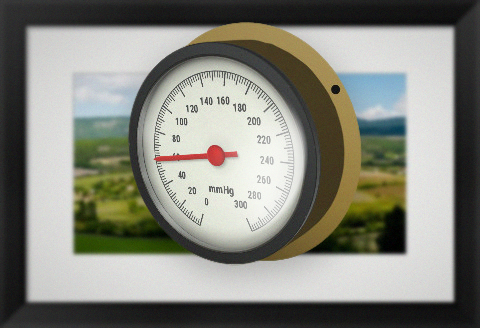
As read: **60** mmHg
